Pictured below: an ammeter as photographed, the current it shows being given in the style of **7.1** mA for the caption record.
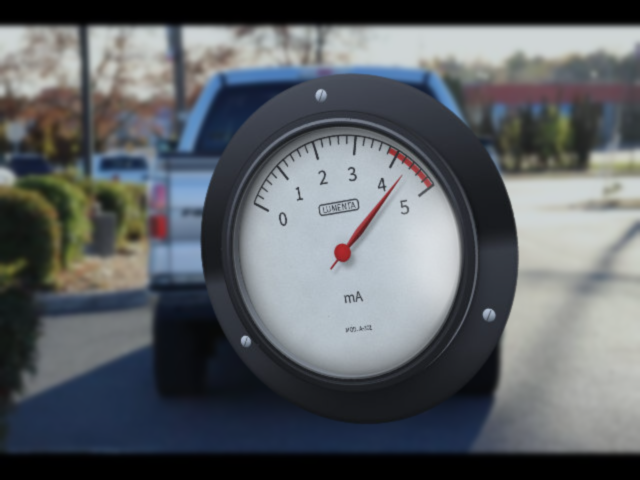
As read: **4.4** mA
